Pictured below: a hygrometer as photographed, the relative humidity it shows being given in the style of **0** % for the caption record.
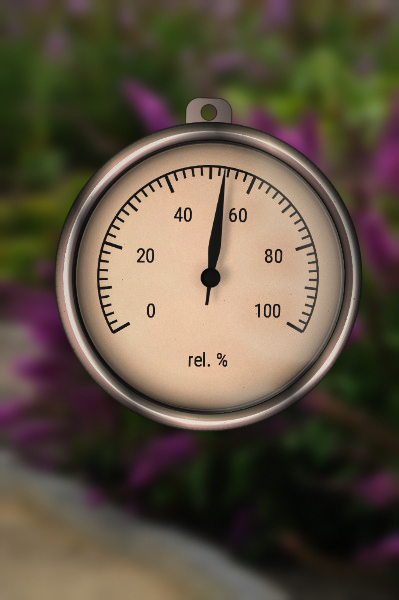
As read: **53** %
